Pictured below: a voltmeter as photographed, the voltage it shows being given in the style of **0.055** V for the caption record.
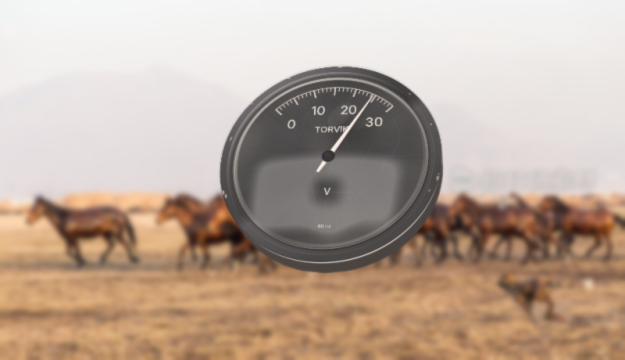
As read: **25** V
